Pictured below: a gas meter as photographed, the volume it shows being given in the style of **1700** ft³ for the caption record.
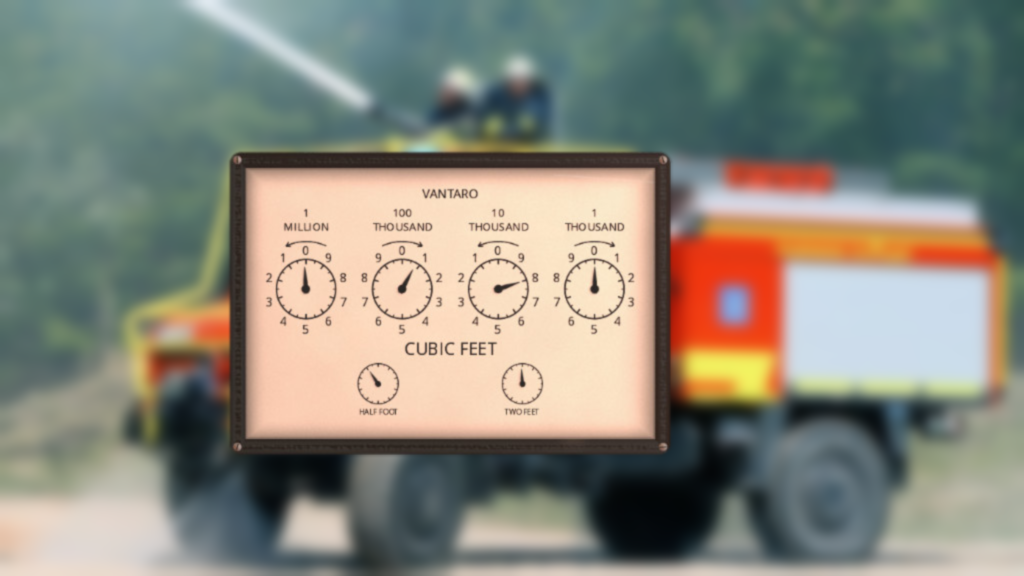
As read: **8000** ft³
